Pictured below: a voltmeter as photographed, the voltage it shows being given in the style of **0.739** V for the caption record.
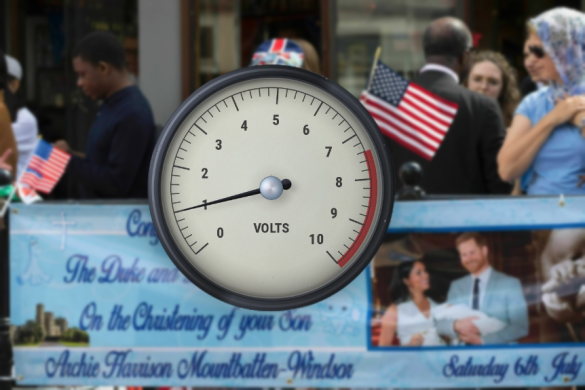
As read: **1** V
